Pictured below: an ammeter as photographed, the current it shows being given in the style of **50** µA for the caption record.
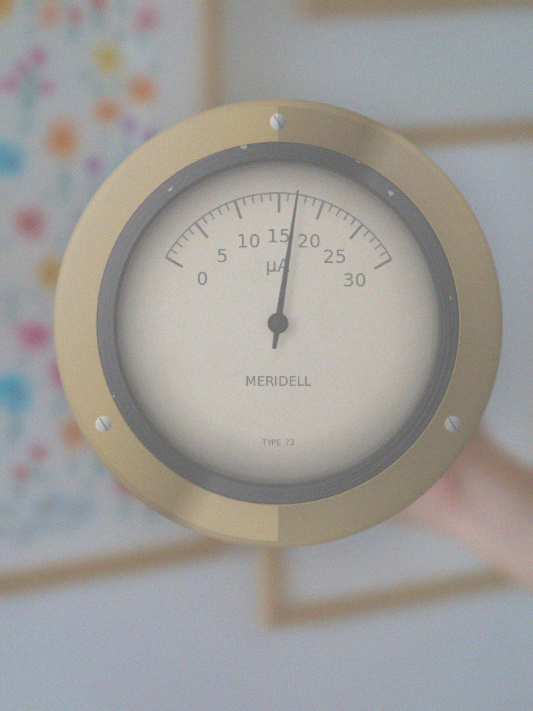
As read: **17** µA
